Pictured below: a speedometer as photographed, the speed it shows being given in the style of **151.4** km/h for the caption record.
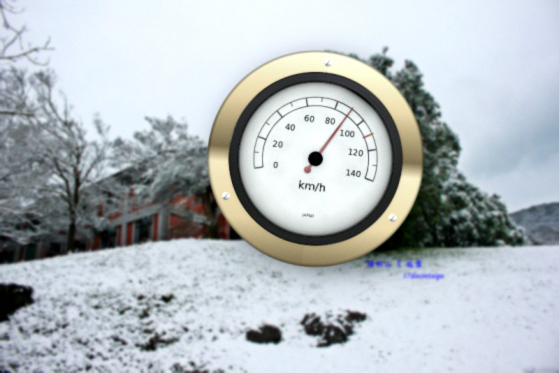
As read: **90** km/h
